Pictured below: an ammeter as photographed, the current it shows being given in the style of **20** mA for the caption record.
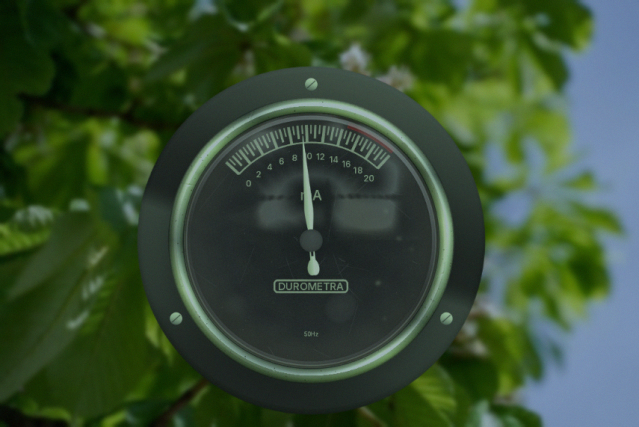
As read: **9.5** mA
